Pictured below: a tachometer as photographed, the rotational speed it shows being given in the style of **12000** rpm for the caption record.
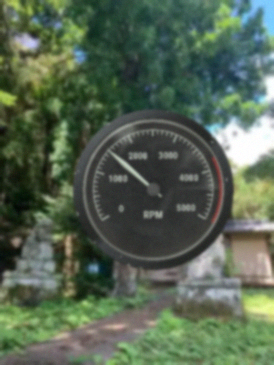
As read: **1500** rpm
